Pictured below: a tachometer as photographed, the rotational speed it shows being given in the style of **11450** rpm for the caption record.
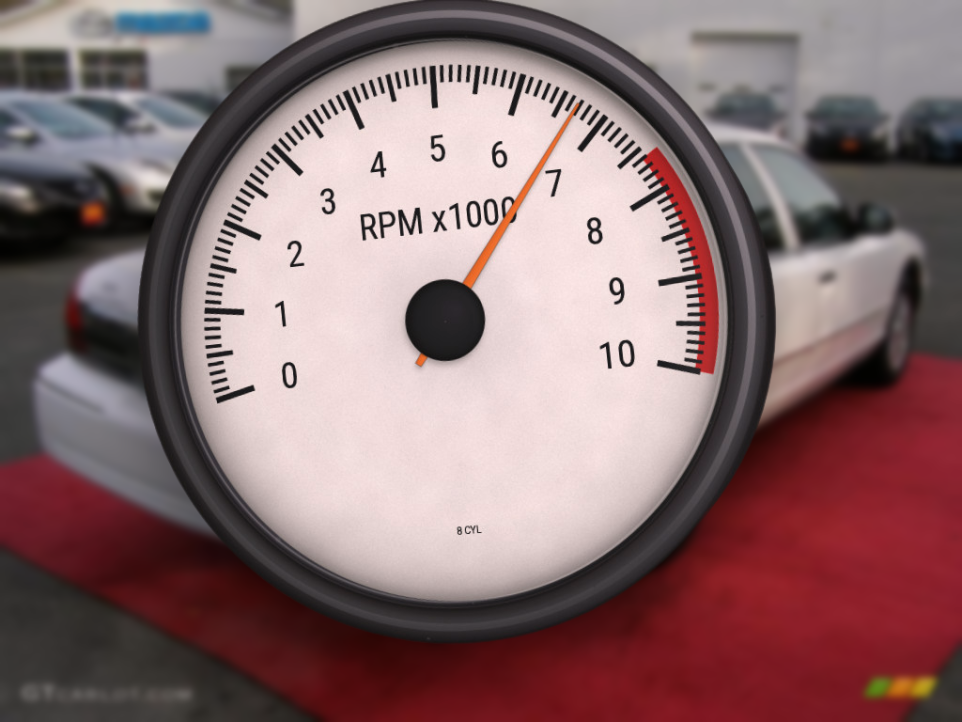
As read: **6700** rpm
